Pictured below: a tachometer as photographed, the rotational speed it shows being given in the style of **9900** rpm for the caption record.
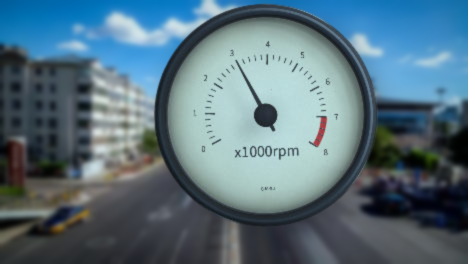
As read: **3000** rpm
